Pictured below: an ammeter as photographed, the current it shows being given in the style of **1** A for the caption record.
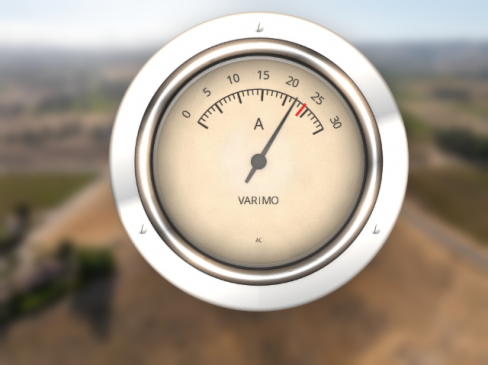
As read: **22** A
